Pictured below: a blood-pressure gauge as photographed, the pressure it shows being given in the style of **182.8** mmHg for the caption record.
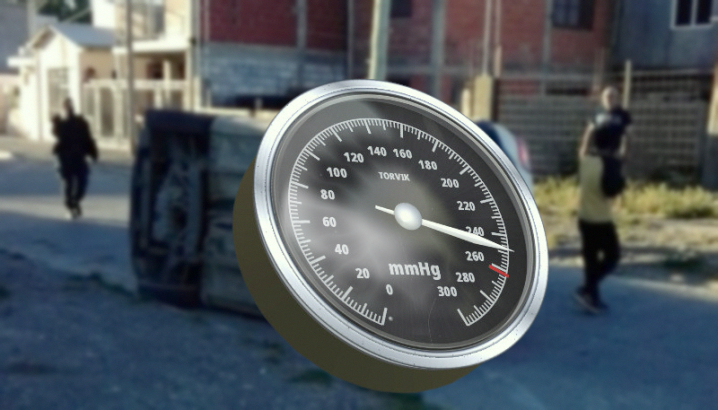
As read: **250** mmHg
